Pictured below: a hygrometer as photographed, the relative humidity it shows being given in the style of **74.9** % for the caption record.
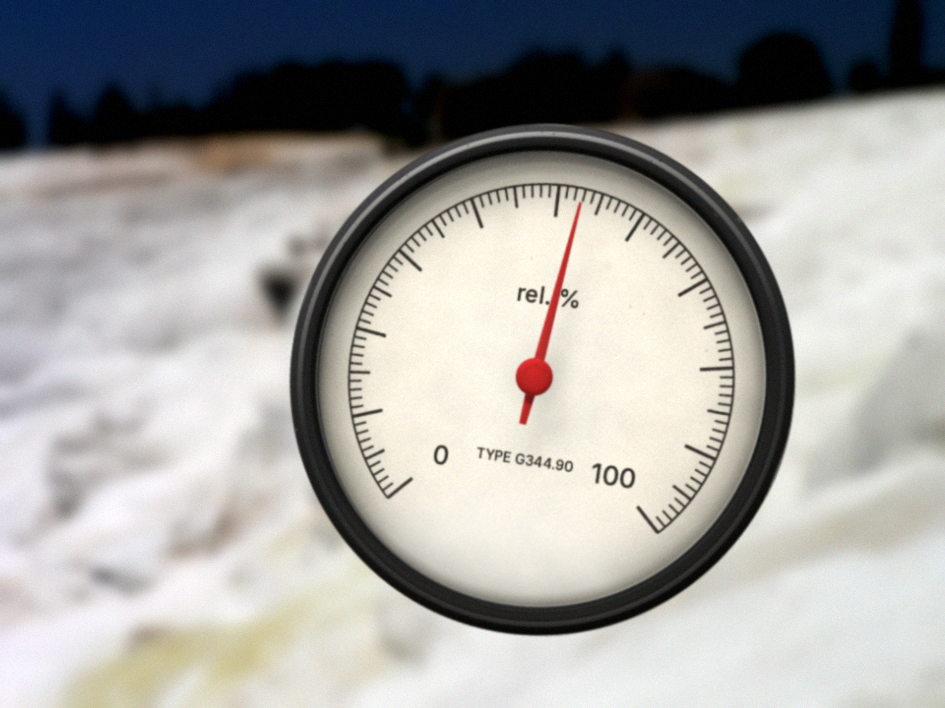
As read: **53** %
